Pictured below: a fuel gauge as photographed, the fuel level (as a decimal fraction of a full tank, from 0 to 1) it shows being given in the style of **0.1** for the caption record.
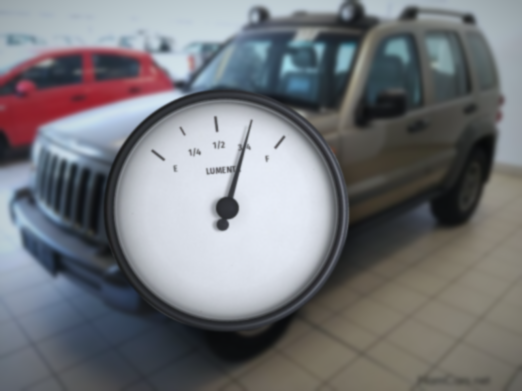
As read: **0.75**
